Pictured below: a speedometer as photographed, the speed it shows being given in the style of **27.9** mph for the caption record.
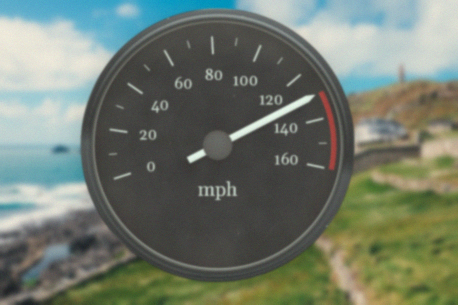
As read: **130** mph
